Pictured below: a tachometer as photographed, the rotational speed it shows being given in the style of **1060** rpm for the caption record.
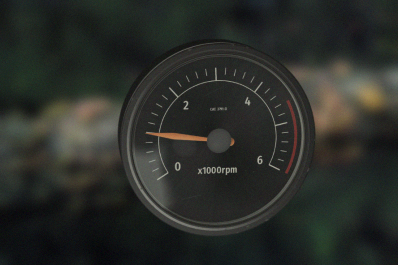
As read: **1000** rpm
